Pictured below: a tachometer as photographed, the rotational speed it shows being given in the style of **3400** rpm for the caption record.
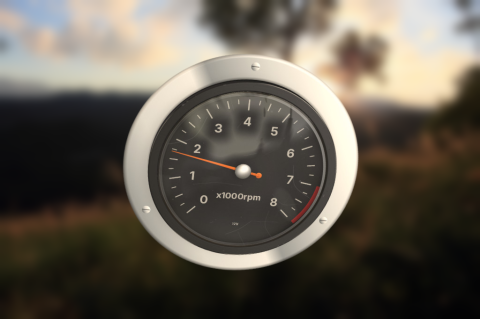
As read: **1750** rpm
